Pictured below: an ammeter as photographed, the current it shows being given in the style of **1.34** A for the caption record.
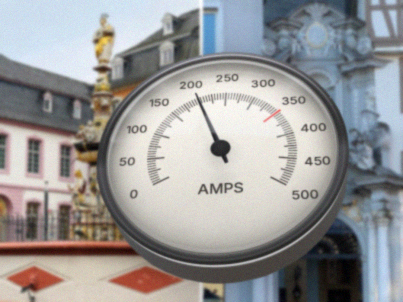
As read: **200** A
